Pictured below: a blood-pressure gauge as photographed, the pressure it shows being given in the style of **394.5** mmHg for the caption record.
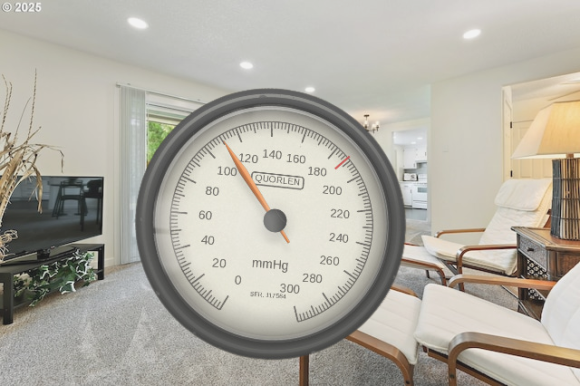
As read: **110** mmHg
